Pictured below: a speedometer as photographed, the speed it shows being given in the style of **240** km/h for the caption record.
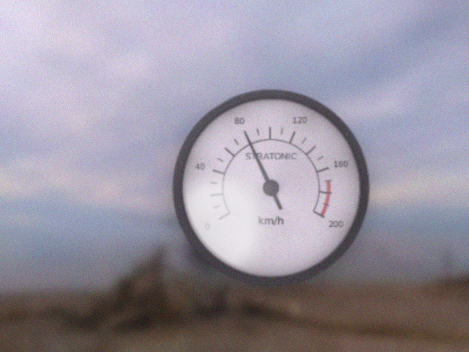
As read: **80** km/h
